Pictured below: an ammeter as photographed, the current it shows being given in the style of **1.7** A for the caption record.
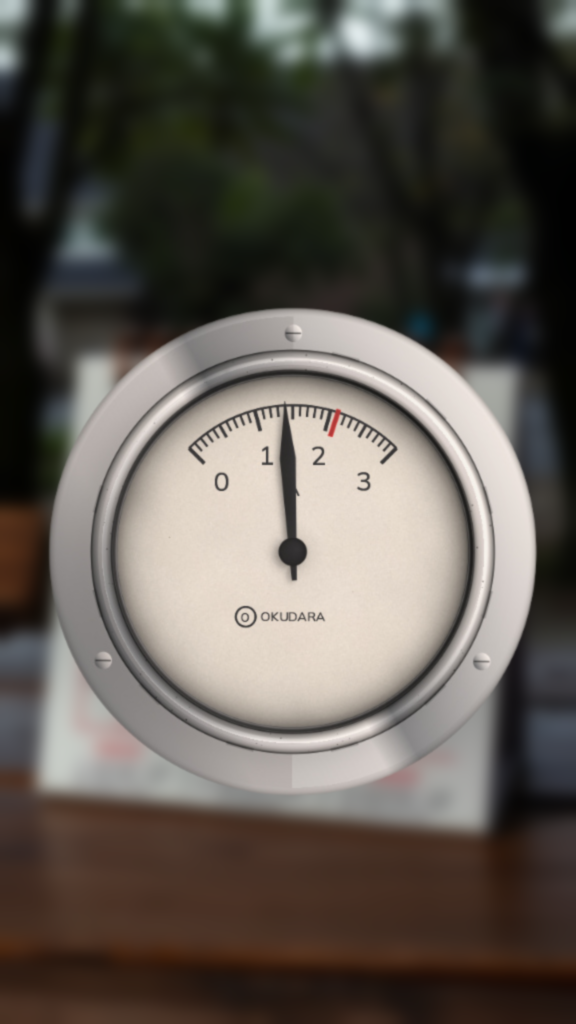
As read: **1.4** A
